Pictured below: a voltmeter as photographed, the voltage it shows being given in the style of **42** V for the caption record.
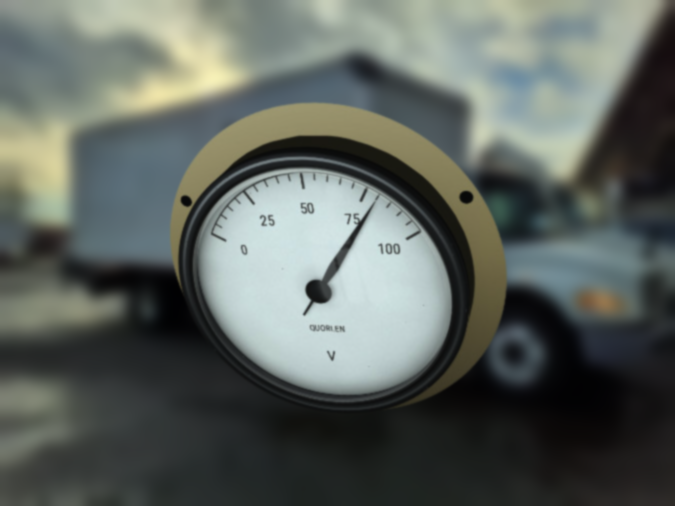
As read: **80** V
